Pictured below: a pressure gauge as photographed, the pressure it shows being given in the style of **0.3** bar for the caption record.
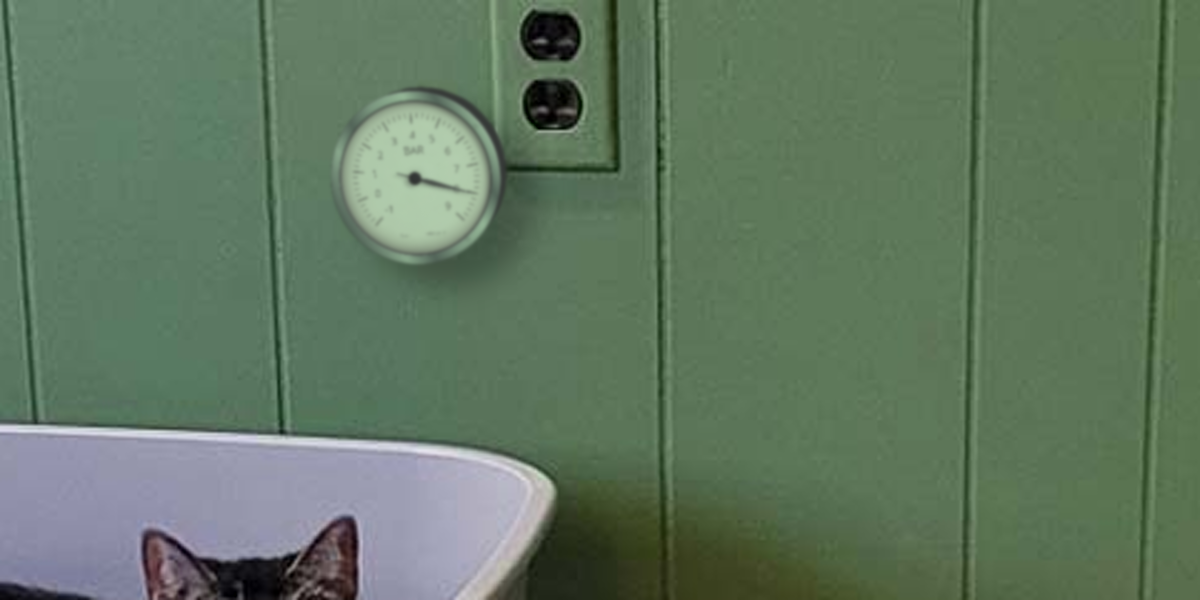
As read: **8** bar
